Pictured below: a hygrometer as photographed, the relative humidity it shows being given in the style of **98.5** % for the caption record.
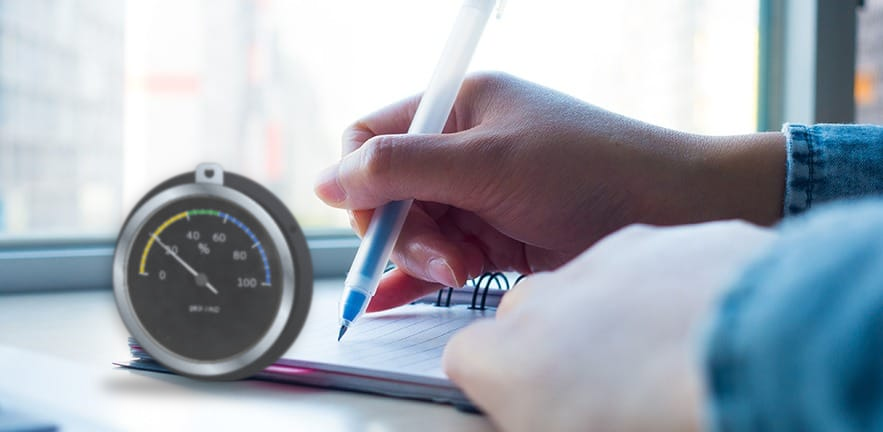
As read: **20** %
